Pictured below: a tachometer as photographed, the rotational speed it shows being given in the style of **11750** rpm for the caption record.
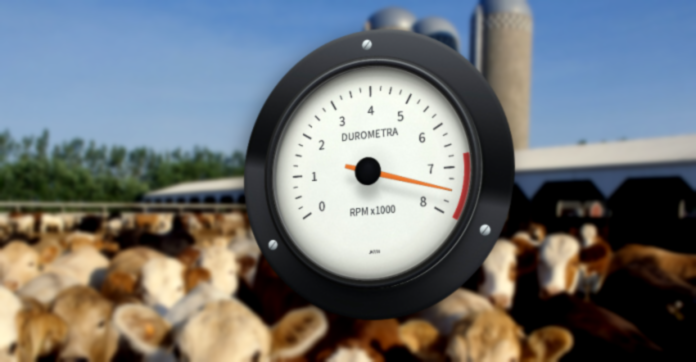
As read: **7500** rpm
